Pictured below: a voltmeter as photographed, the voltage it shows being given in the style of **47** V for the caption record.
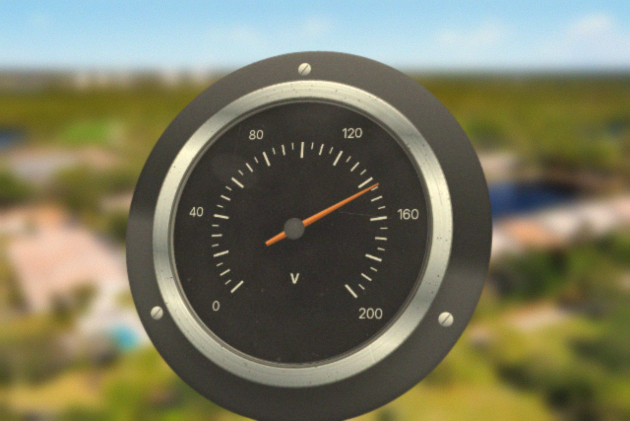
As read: **145** V
